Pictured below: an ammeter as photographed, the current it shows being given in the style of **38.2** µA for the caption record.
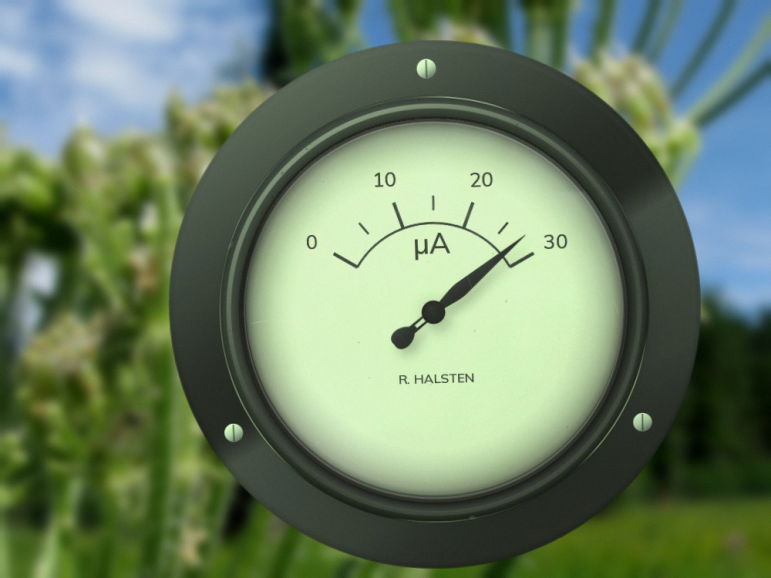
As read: **27.5** µA
